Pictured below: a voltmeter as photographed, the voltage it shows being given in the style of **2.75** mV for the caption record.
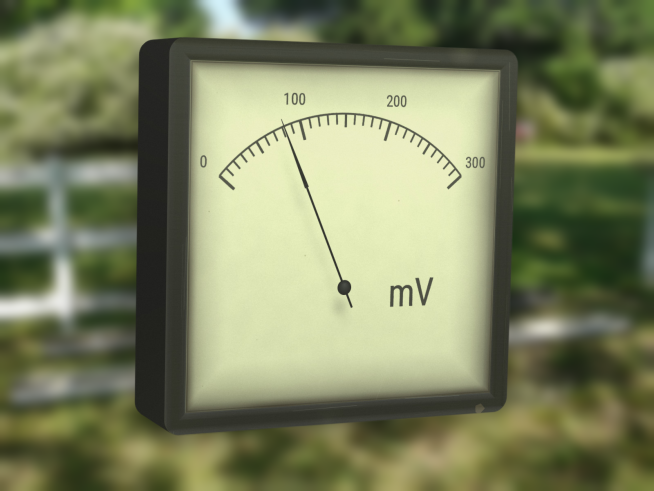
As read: **80** mV
